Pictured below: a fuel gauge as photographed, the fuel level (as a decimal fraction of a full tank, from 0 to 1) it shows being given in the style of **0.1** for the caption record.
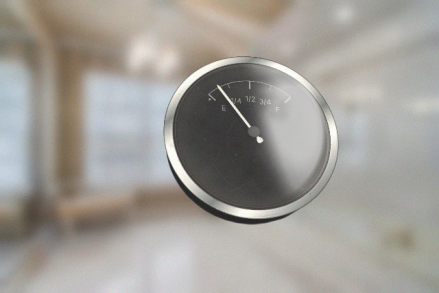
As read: **0.125**
